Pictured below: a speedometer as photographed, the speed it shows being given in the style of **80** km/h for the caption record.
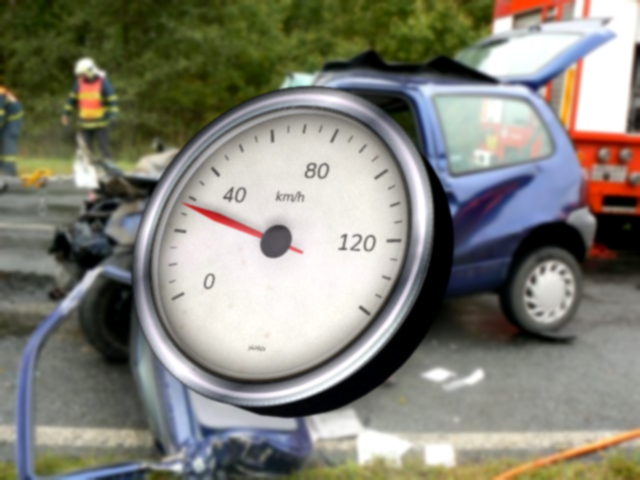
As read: **27.5** km/h
